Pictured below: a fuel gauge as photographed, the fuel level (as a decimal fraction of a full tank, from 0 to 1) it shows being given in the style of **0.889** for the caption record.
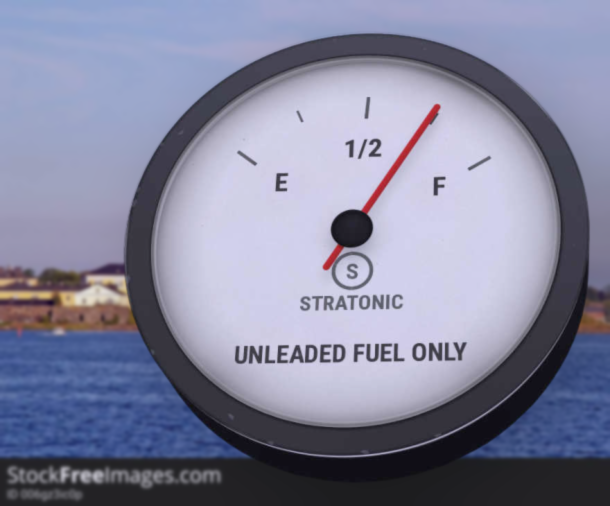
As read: **0.75**
